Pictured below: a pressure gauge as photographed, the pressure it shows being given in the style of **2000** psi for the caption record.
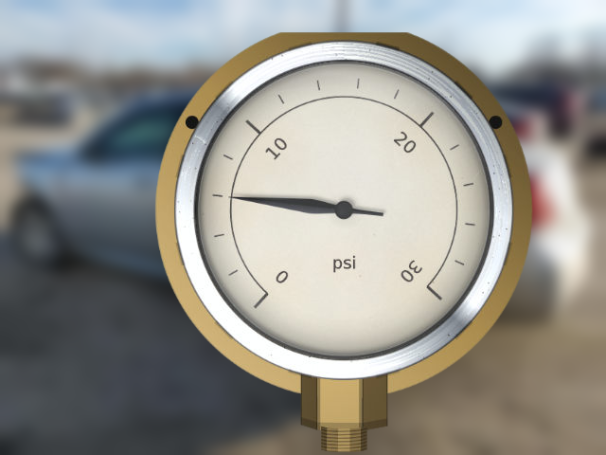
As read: **6** psi
